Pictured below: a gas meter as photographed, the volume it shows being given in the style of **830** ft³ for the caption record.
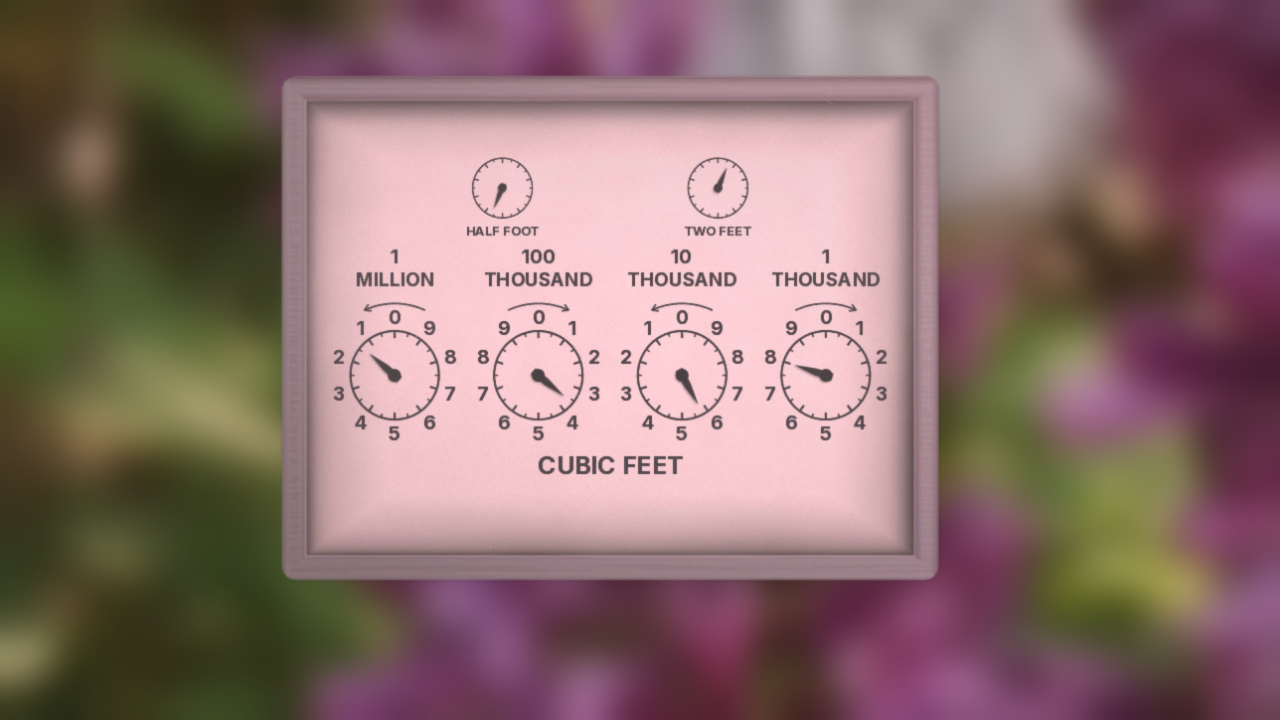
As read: **135800** ft³
